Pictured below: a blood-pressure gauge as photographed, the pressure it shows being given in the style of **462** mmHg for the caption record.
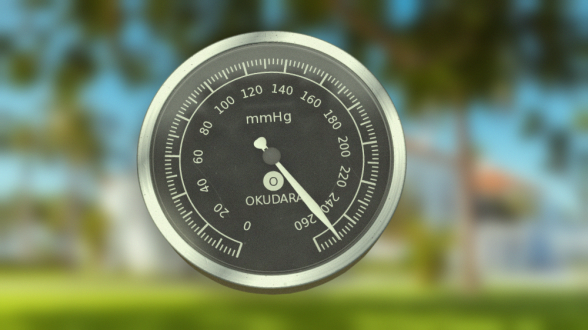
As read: **250** mmHg
